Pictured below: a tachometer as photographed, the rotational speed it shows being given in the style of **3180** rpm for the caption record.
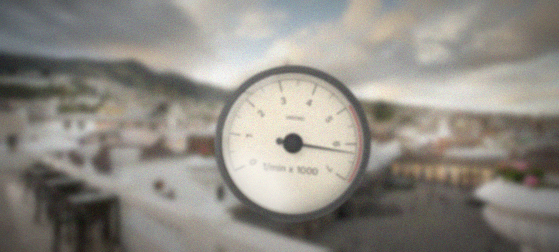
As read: **6250** rpm
